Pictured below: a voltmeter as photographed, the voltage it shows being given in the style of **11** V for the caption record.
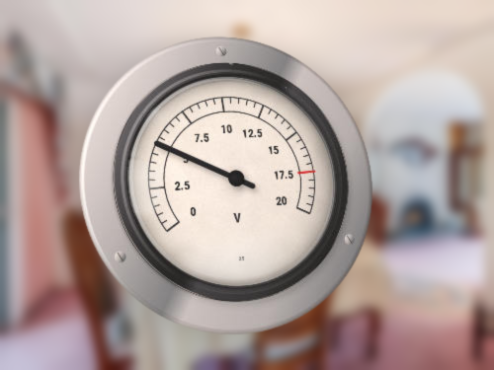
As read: **5** V
